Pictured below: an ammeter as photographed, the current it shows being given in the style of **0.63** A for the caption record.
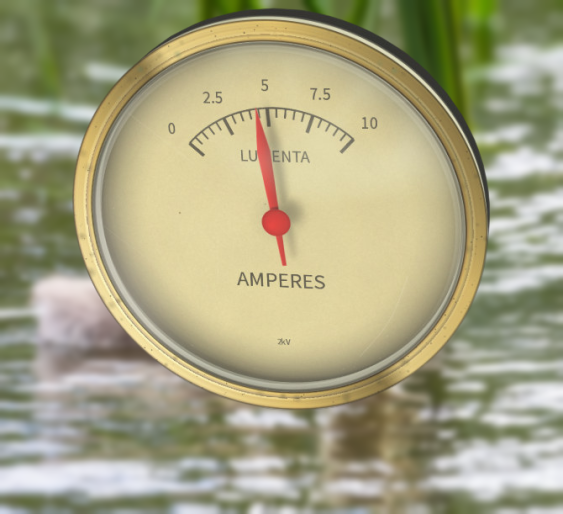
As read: **4.5** A
